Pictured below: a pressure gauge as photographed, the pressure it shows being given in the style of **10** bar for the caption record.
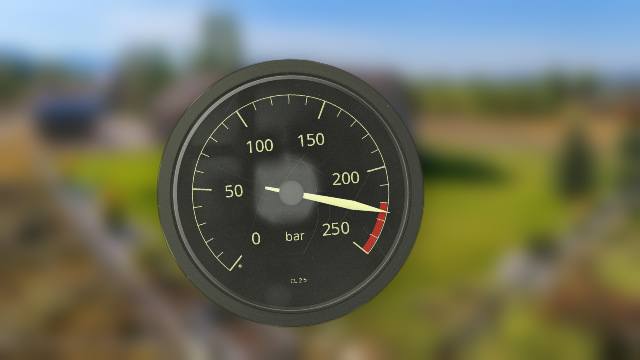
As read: **225** bar
